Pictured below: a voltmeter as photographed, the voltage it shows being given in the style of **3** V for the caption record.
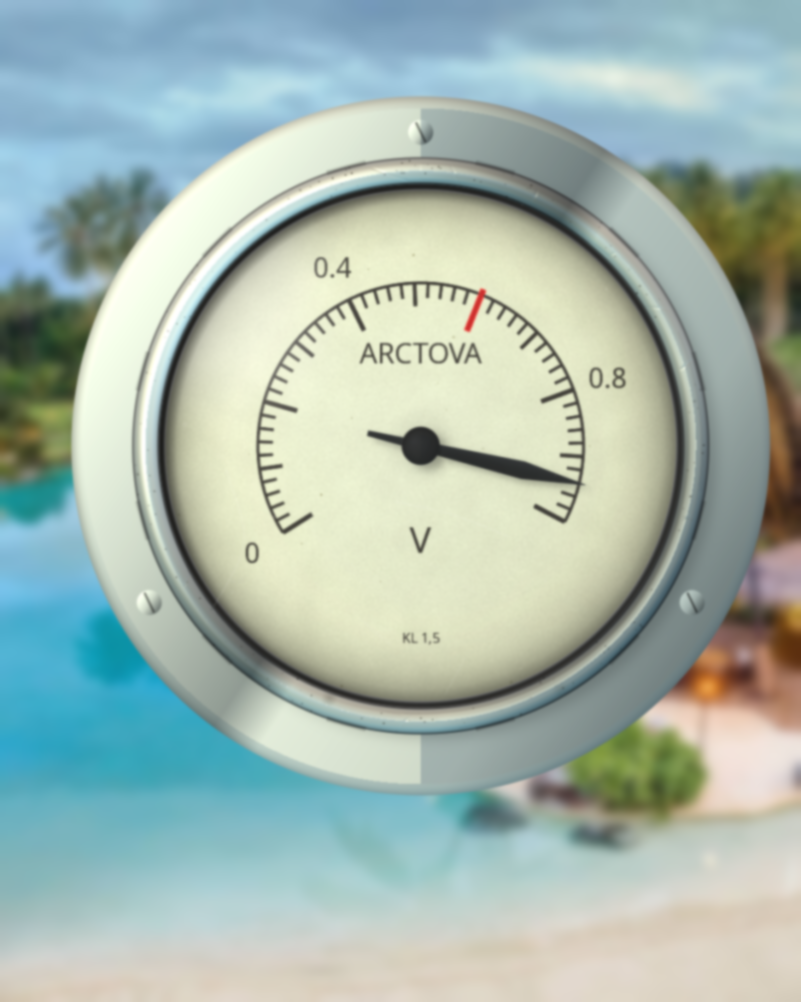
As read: **0.94** V
